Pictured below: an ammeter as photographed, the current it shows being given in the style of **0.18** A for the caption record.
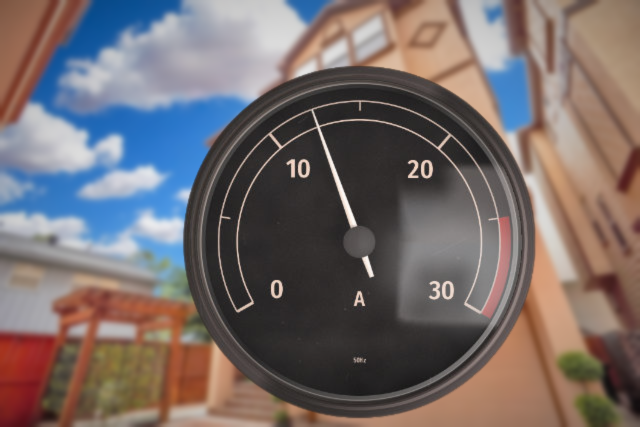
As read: **12.5** A
